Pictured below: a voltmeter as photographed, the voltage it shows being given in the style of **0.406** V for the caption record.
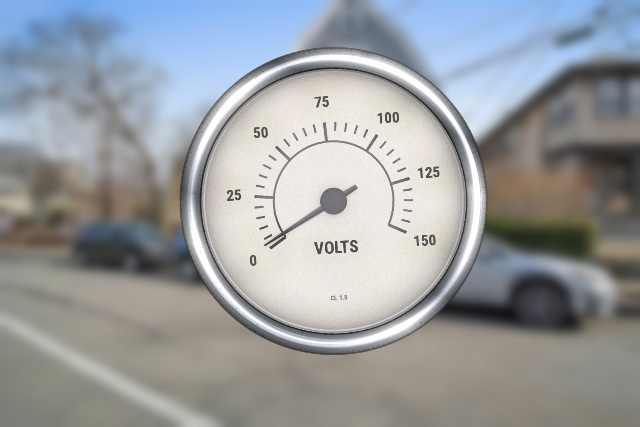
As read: **2.5** V
